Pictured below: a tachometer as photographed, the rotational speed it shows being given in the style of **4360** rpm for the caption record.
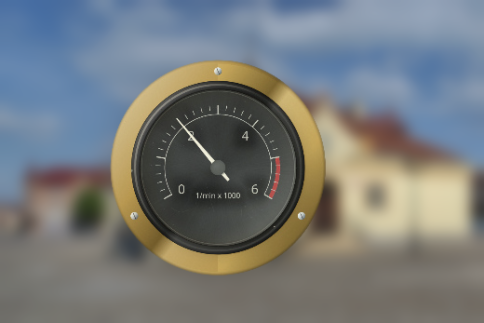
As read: **2000** rpm
